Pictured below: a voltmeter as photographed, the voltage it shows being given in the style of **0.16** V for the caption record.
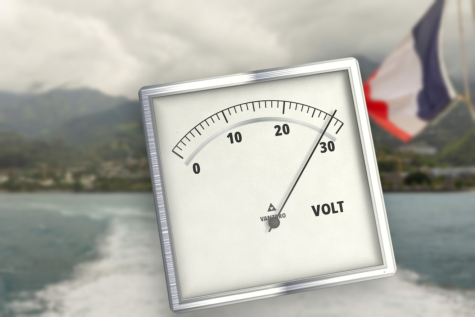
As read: **28** V
